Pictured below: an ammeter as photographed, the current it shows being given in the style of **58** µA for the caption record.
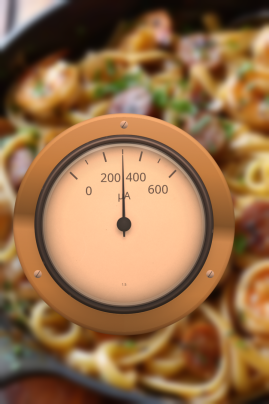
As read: **300** µA
